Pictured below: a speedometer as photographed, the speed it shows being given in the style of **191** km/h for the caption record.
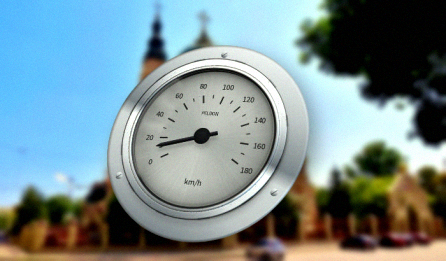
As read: **10** km/h
